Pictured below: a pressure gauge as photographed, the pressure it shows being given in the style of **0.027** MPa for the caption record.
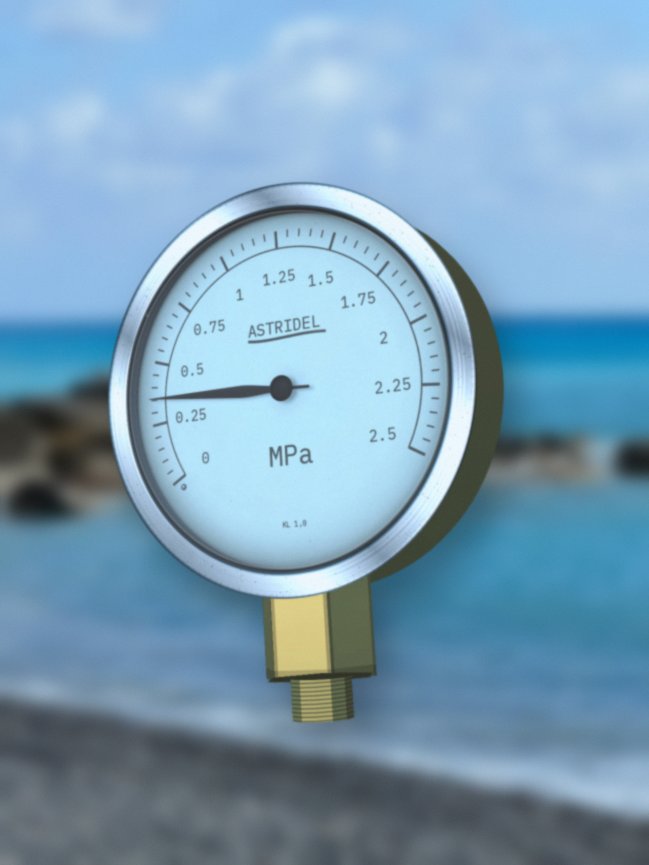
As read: **0.35** MPa
